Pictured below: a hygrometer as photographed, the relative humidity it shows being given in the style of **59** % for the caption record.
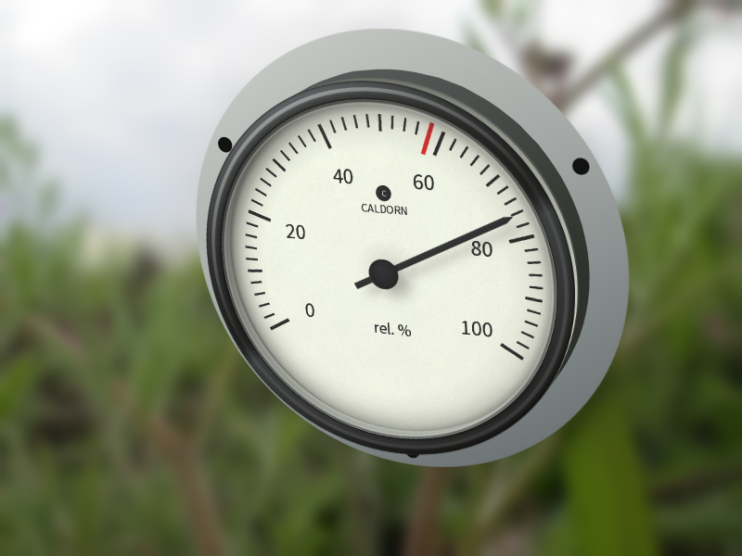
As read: **76** %
